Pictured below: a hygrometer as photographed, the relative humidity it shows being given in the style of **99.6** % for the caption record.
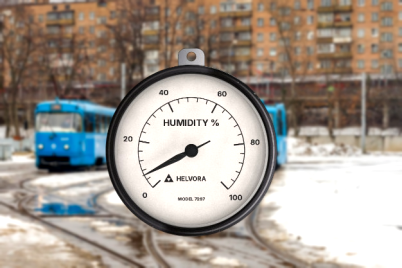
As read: **6** %
